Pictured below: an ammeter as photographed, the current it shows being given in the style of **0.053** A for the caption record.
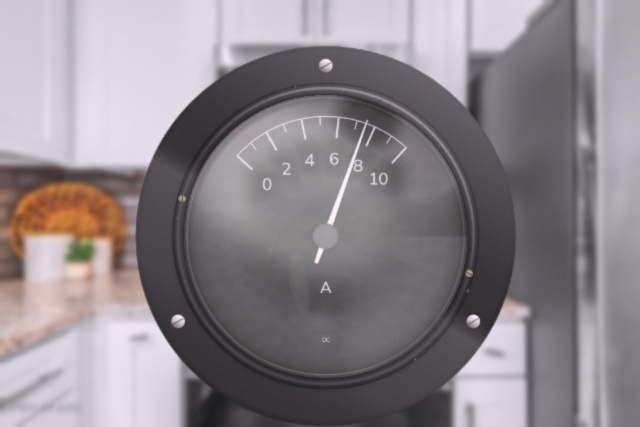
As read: **7.5** A
